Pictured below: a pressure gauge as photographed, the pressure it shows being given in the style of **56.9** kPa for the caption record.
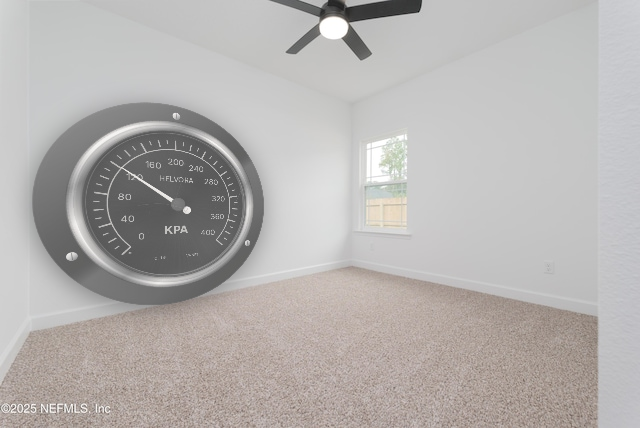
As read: **120** kPa
